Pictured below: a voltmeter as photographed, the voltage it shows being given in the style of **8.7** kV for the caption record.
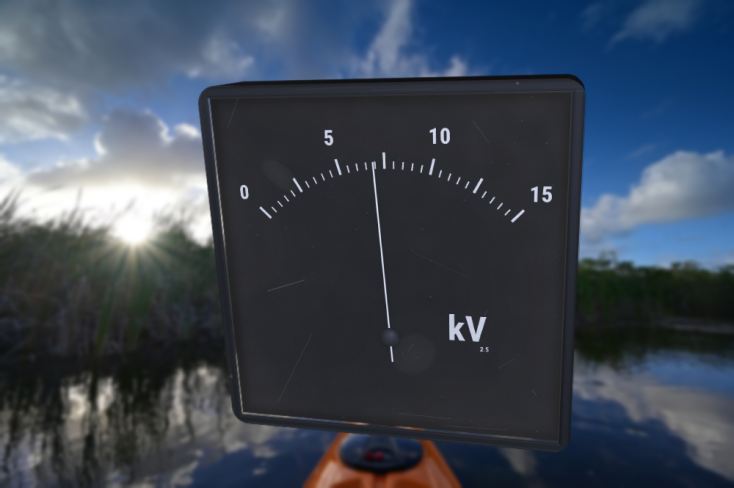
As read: **7** kV
